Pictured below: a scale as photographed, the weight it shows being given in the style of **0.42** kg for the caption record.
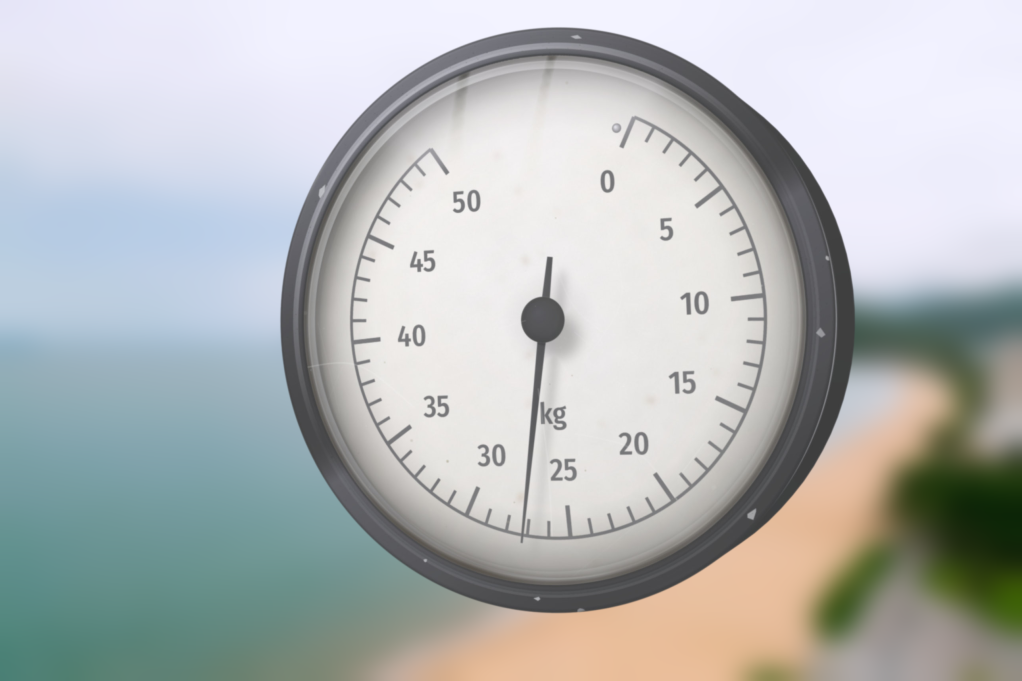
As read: **27** kg
